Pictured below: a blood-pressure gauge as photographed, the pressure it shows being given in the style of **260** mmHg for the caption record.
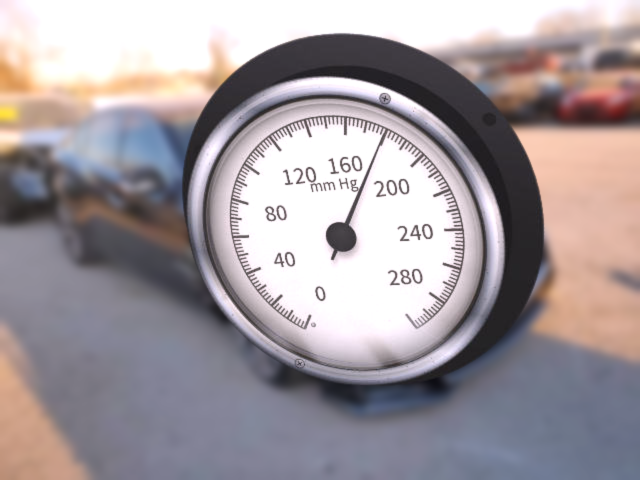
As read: **180** mmHg
